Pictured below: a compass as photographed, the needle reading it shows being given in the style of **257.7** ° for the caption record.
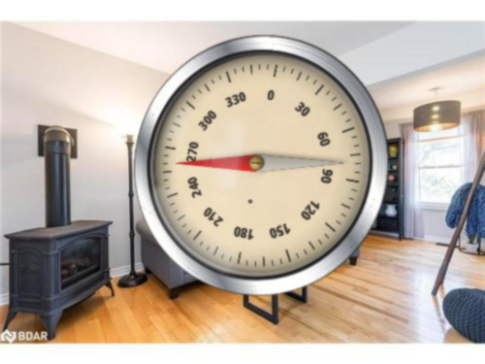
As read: **260** °
